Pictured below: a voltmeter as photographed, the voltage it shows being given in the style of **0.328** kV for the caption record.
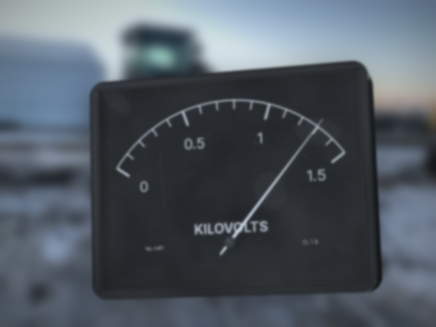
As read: **1.3** kV
